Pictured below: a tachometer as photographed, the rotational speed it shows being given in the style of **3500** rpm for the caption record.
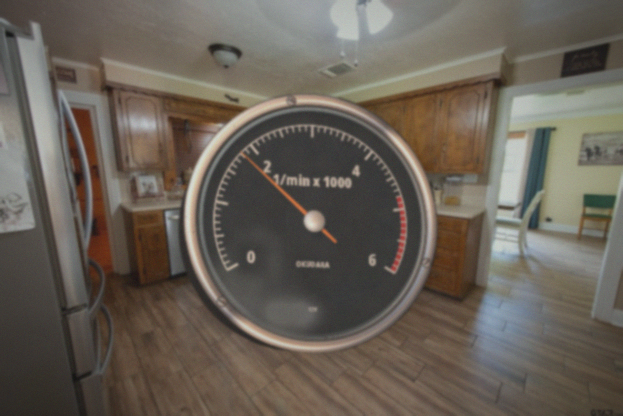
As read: **1800** rpm
